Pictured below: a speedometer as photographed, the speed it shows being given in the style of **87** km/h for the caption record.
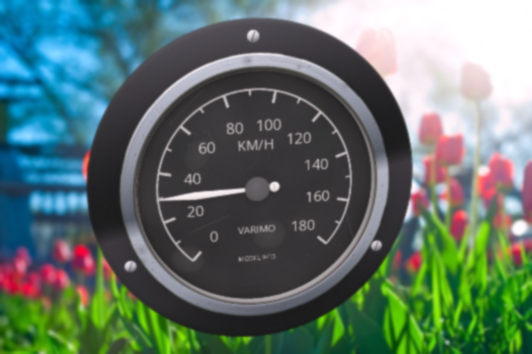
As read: **30** km/h
